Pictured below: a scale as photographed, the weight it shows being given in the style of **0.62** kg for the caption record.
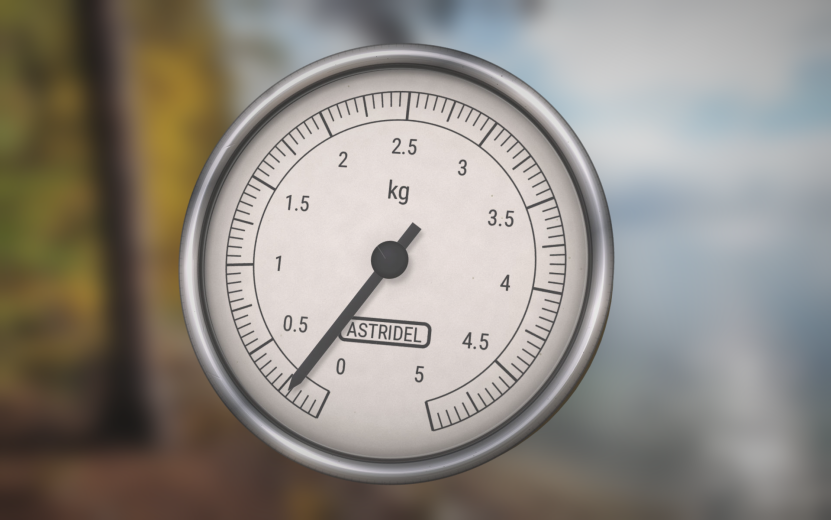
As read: **0.2** kg
